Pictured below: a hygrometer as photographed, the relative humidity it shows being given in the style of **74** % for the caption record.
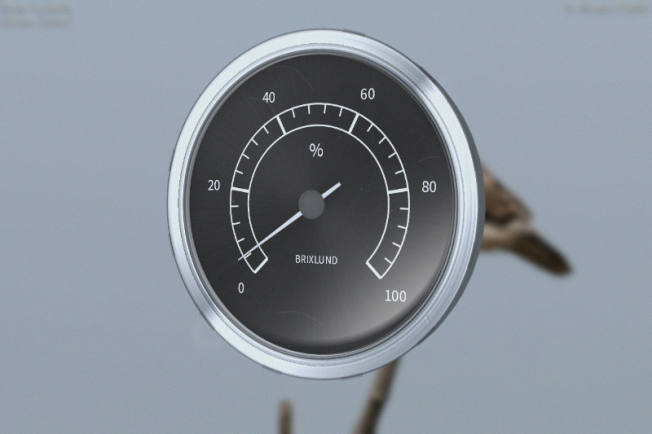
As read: **4** %
